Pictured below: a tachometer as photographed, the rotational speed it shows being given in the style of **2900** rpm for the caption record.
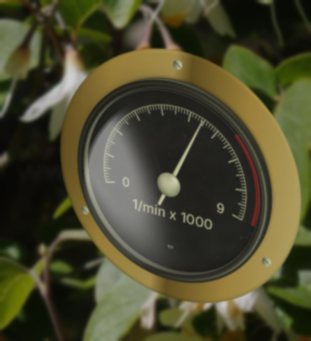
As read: **5500** rpm
